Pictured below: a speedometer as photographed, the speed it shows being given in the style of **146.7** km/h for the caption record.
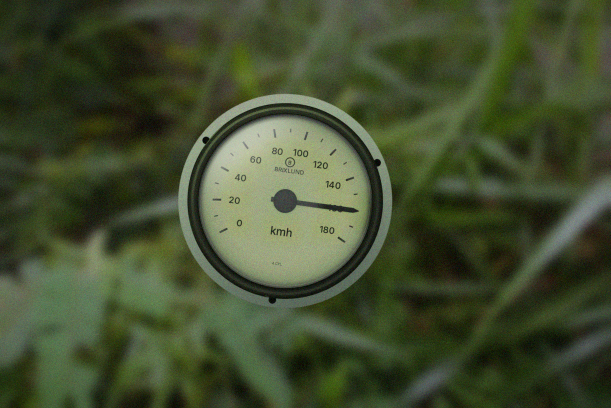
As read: **160** km/h
